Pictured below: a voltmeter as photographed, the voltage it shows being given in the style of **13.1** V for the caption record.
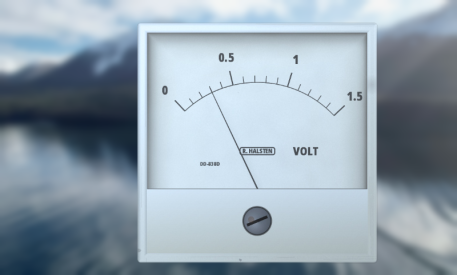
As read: **0.3** V
